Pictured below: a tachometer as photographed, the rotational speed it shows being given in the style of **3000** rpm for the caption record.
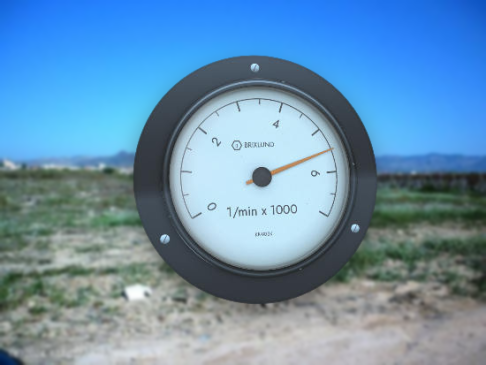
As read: **5500** rpm
